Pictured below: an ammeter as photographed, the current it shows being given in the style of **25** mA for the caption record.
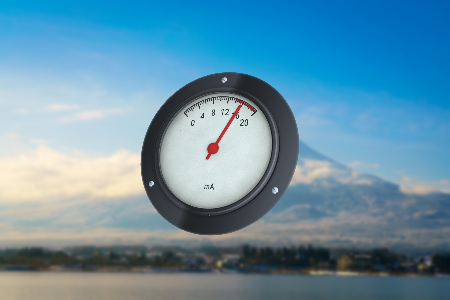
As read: **16** mA
